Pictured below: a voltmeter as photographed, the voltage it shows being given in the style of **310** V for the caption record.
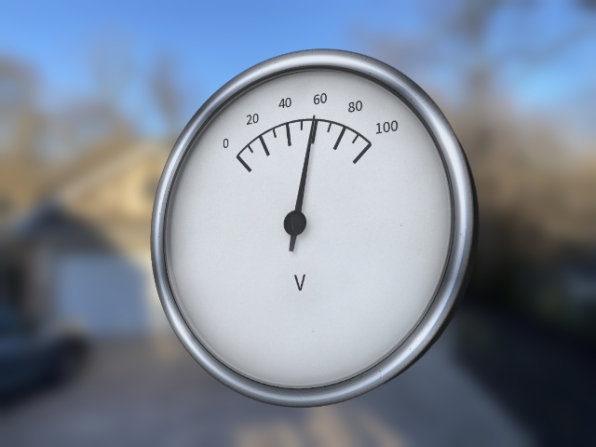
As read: **60** V
